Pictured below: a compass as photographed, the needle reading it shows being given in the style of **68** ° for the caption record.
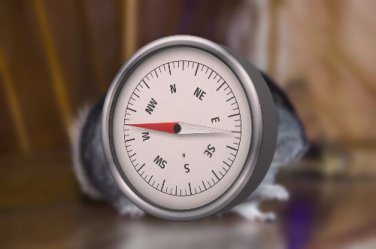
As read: **285** °
